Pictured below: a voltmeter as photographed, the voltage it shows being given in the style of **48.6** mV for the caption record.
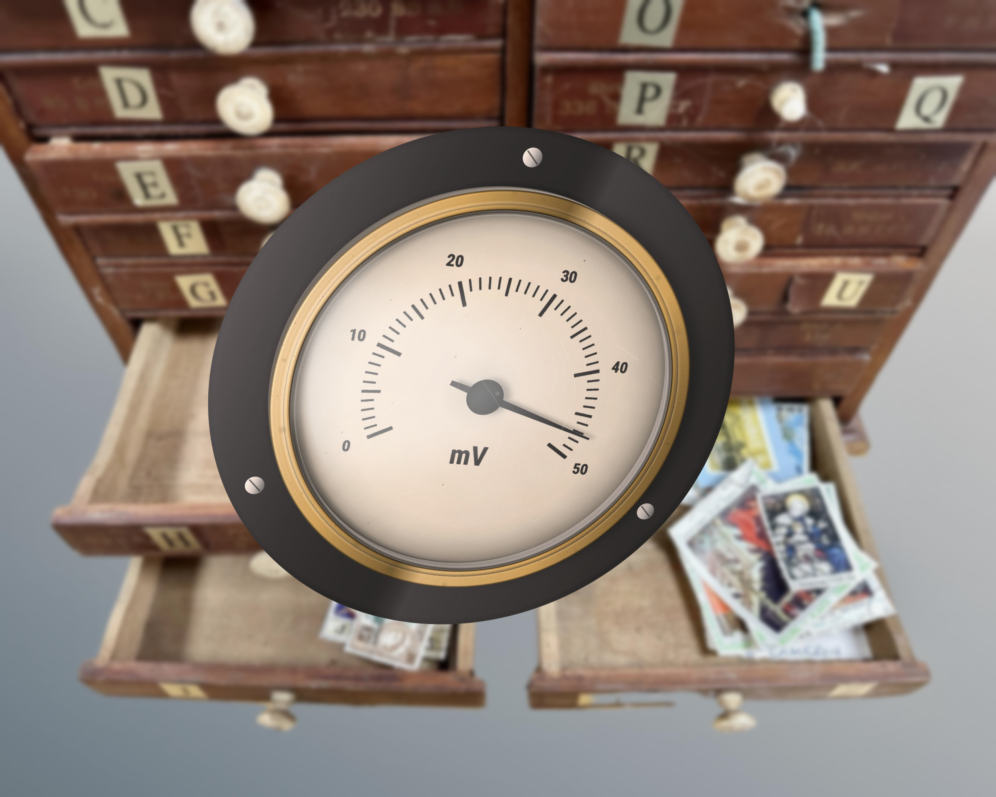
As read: **47** mV
